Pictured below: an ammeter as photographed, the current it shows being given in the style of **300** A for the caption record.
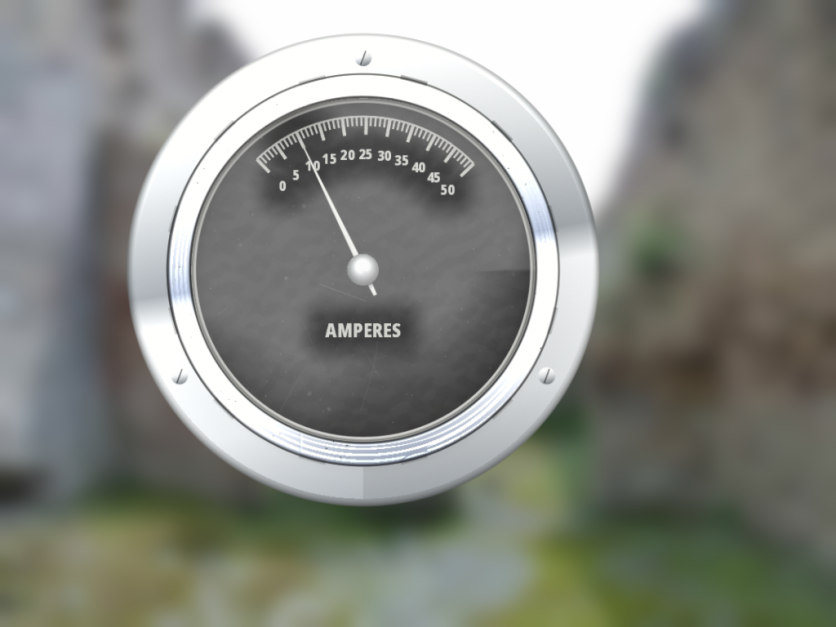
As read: **10** A
